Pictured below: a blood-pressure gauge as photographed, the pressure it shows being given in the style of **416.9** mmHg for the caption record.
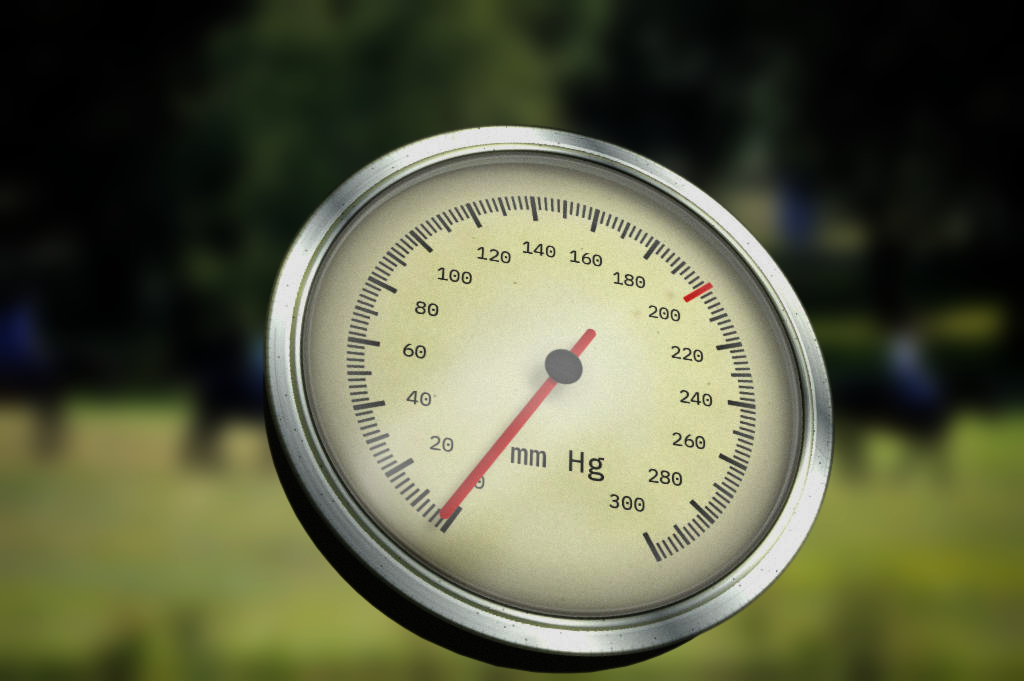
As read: **2** mmHg
